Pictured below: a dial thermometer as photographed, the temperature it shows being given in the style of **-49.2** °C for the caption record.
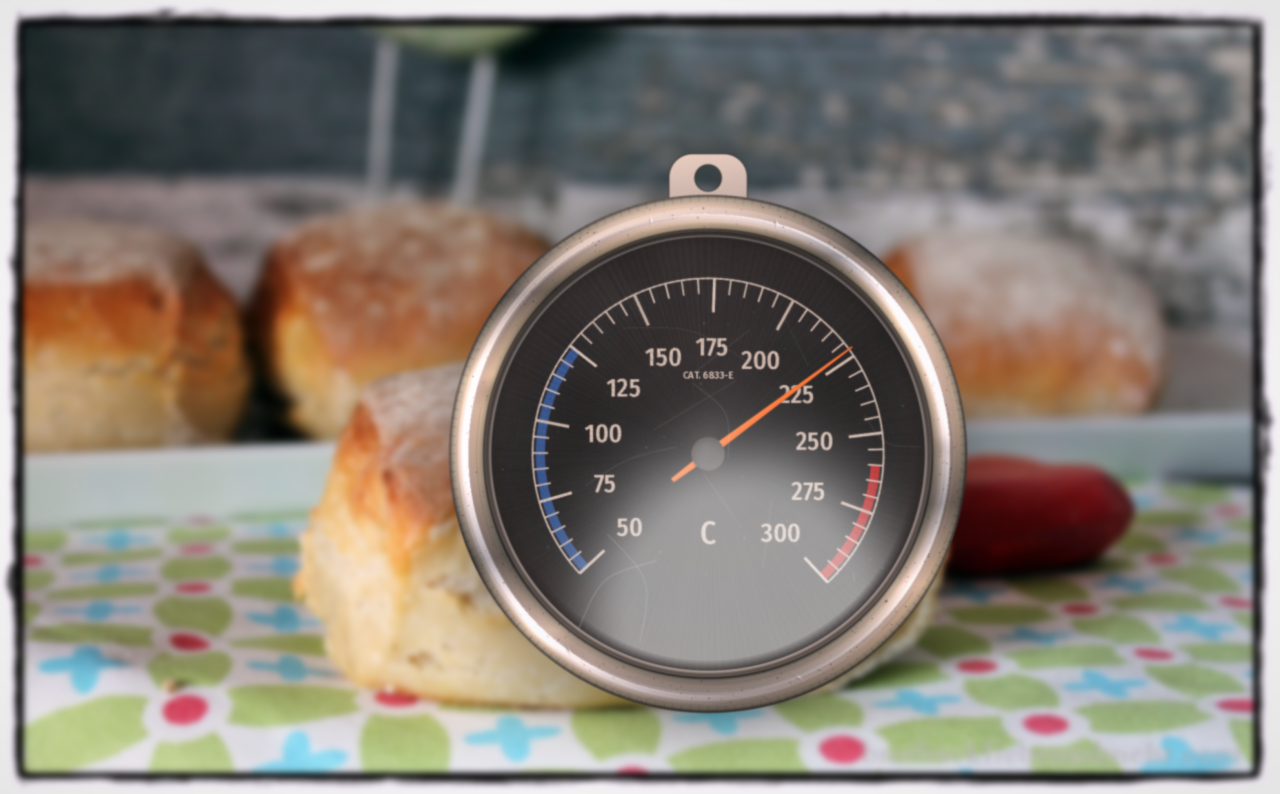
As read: **222.5** °C
